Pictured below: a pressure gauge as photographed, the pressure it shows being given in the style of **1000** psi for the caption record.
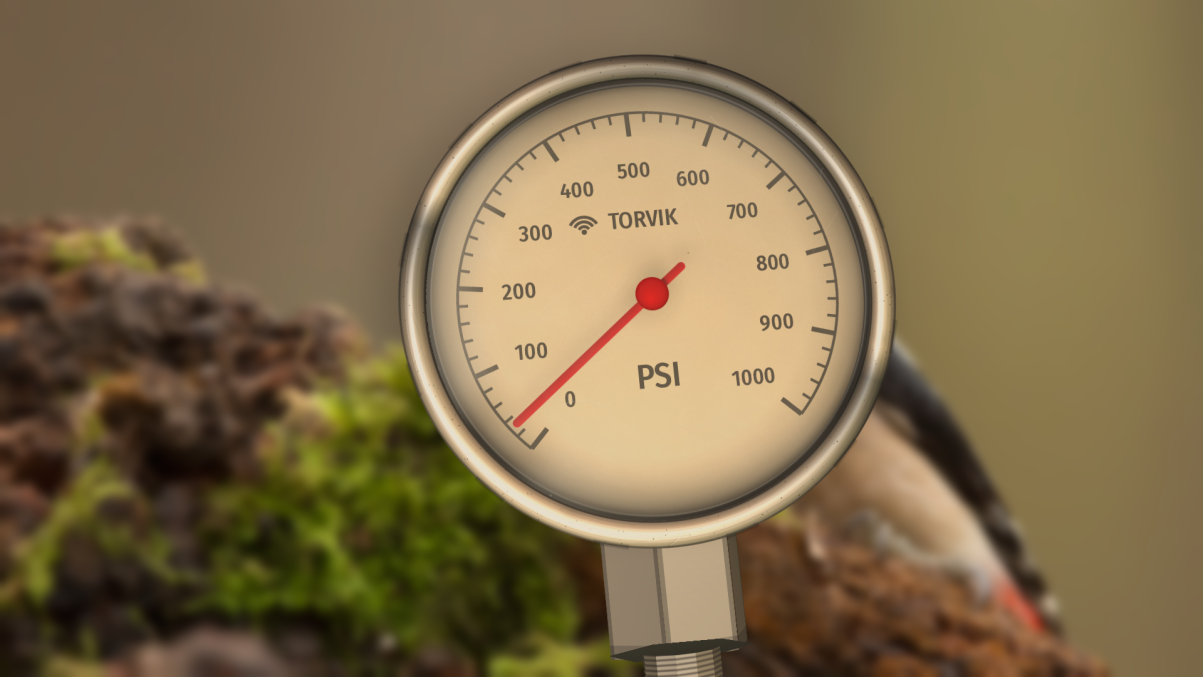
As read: **30** psi
